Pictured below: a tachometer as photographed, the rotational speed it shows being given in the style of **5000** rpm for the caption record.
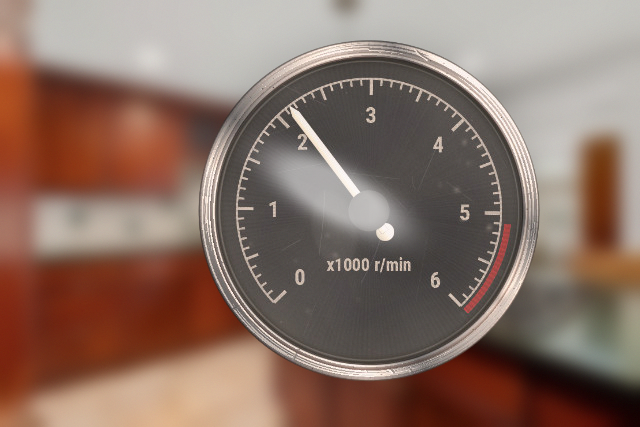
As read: **2150** rpm
